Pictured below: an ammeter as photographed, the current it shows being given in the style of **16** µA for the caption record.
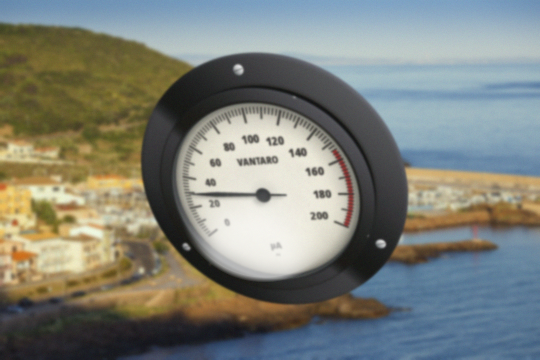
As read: **30** µA
